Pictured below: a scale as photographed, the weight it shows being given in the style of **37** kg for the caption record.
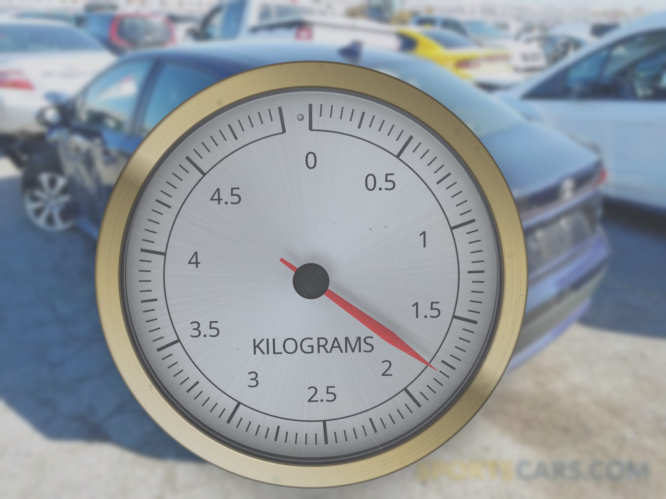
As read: **1.8** kg
